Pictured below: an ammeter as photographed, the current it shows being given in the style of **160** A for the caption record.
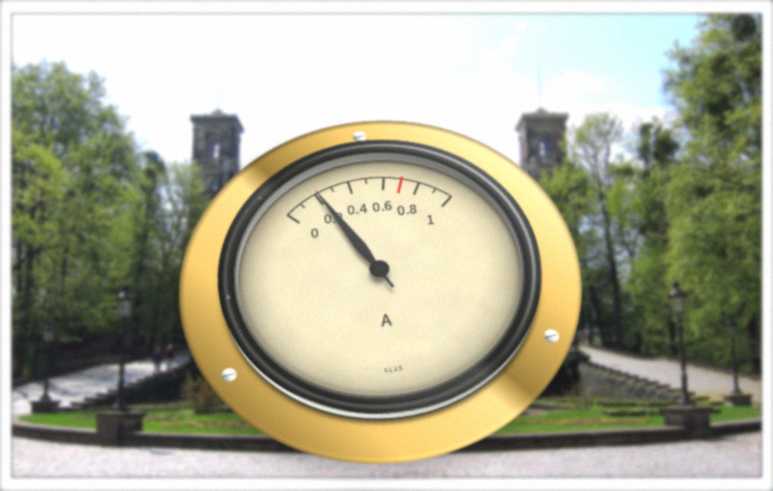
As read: **0.2** A
